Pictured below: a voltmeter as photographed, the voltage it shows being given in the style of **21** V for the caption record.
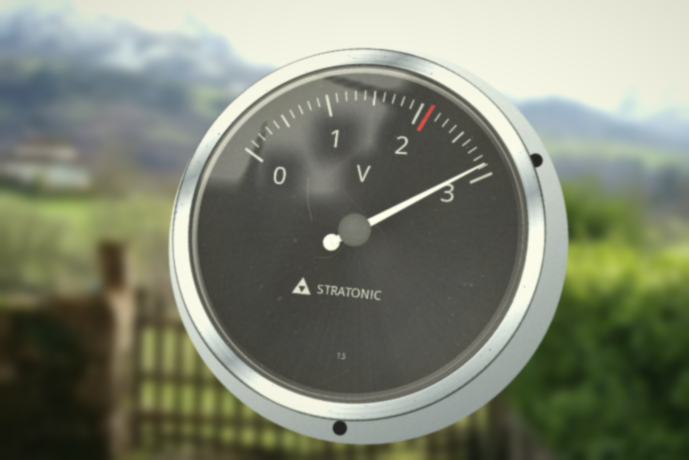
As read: **2.9** V
